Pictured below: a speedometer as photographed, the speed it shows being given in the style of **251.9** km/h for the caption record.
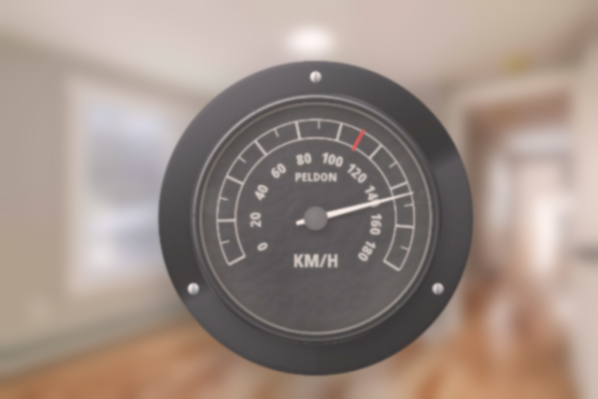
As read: **145** km/h
